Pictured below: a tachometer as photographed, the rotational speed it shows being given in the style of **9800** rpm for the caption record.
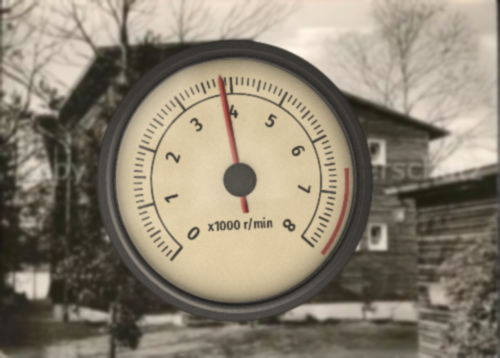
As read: **3800** rpm
